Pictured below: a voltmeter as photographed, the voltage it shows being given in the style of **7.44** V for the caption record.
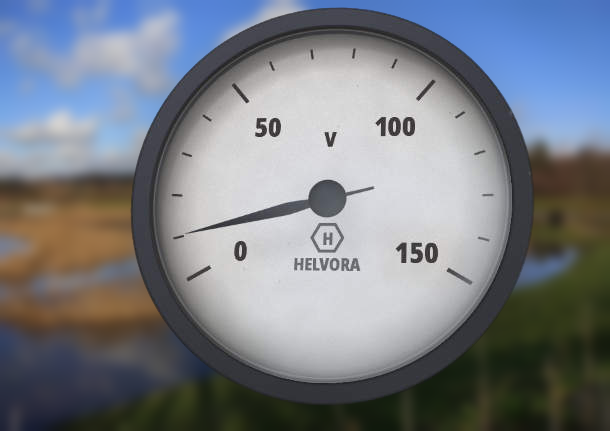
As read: **10** V
